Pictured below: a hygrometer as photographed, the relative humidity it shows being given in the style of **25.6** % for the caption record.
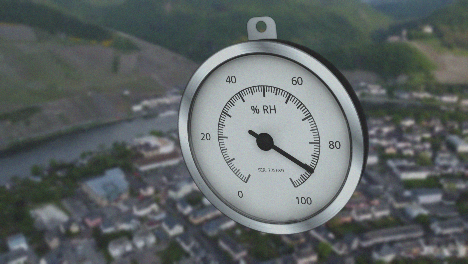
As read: **90** %
